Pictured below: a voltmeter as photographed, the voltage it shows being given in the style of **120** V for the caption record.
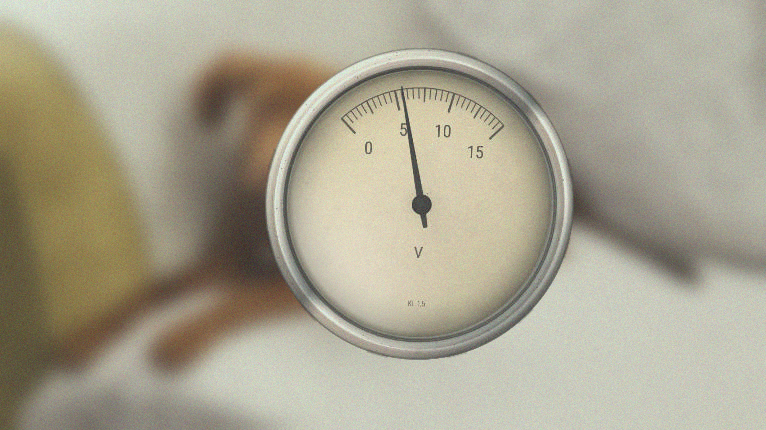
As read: **5.5** V
